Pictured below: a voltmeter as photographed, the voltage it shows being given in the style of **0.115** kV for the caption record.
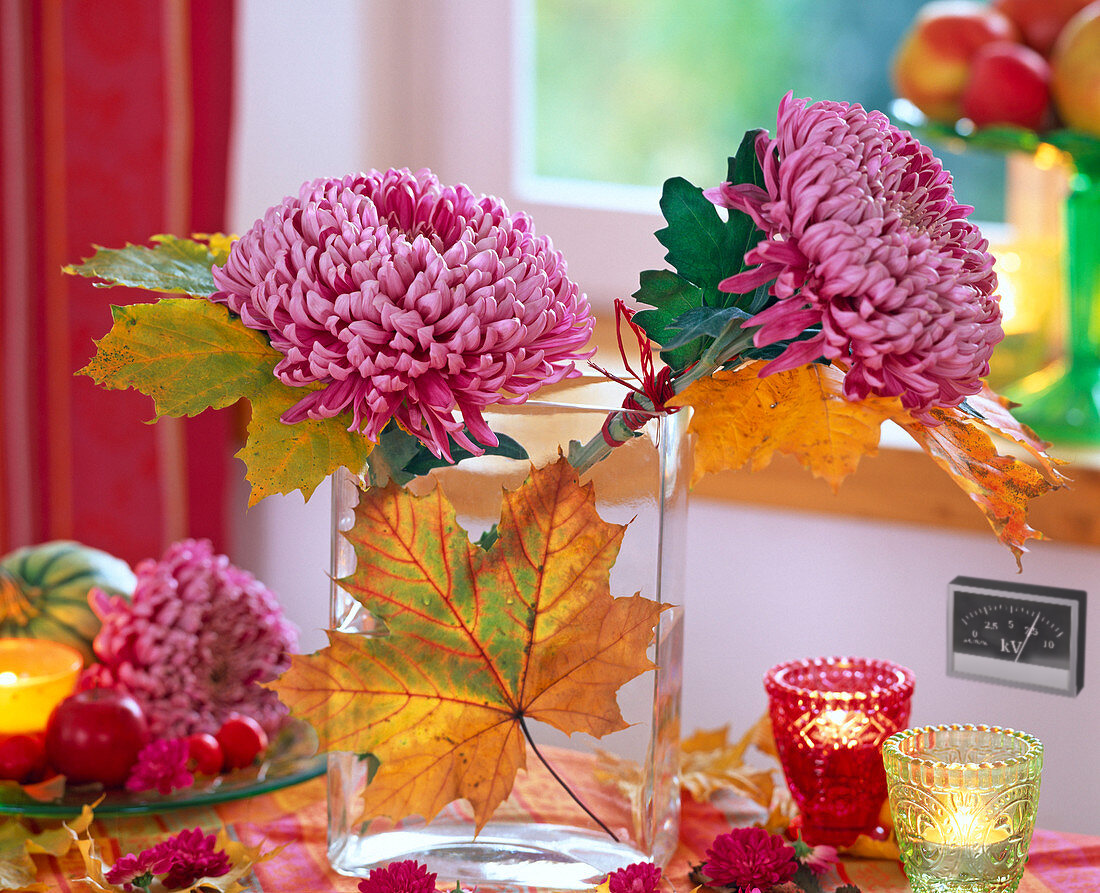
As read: **7.5** kV
